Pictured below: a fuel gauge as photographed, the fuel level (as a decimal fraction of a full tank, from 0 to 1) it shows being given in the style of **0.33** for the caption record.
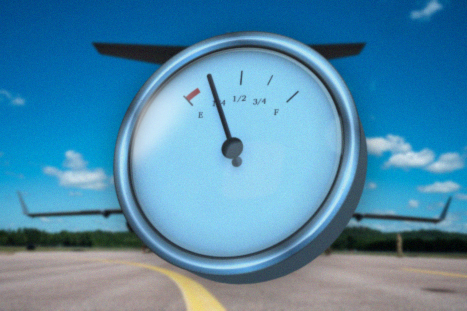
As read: **0.25**
